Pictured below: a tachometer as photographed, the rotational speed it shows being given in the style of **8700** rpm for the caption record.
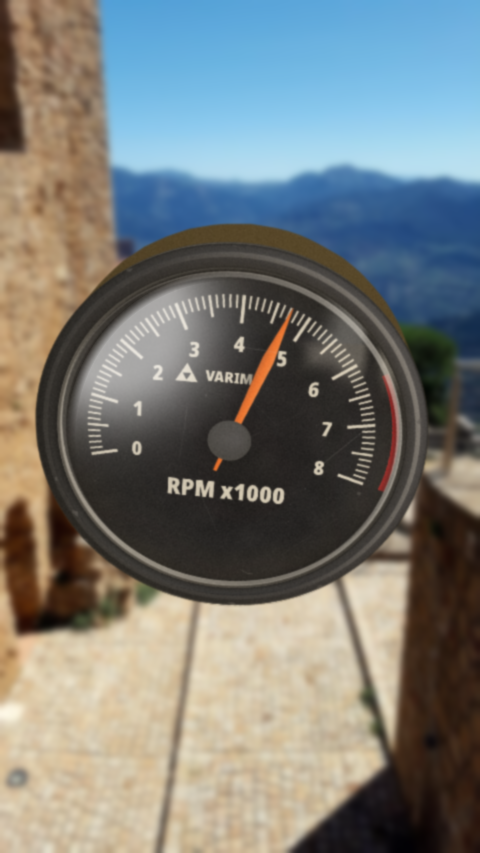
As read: **4700** rpm
